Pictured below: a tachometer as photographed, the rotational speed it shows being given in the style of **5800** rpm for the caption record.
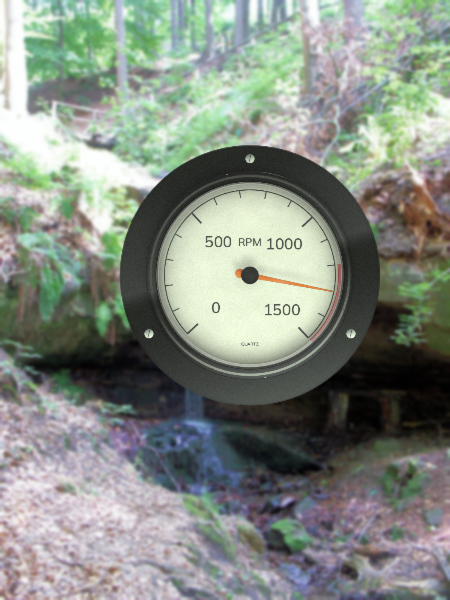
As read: **1300** rpm
